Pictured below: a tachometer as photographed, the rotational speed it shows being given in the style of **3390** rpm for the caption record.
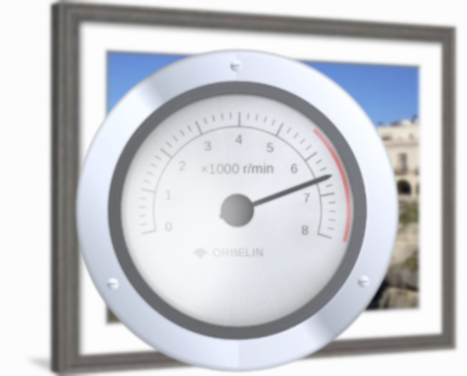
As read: **6600** rpm
